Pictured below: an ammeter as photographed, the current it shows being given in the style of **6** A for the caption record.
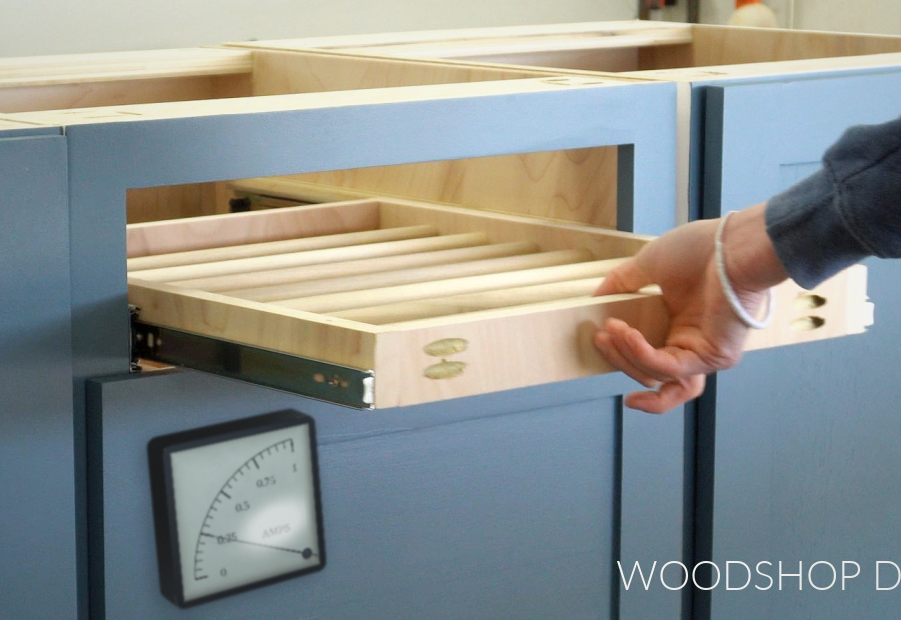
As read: **0.25** A
